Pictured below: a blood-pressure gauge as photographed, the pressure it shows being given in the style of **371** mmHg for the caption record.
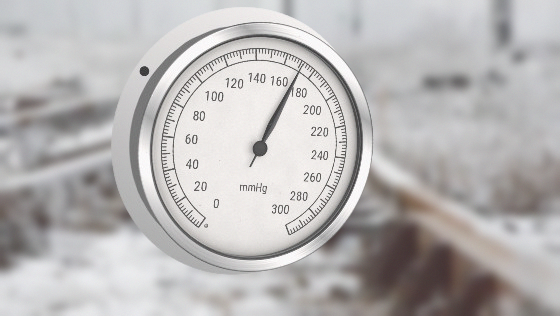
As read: **170** mmHg
